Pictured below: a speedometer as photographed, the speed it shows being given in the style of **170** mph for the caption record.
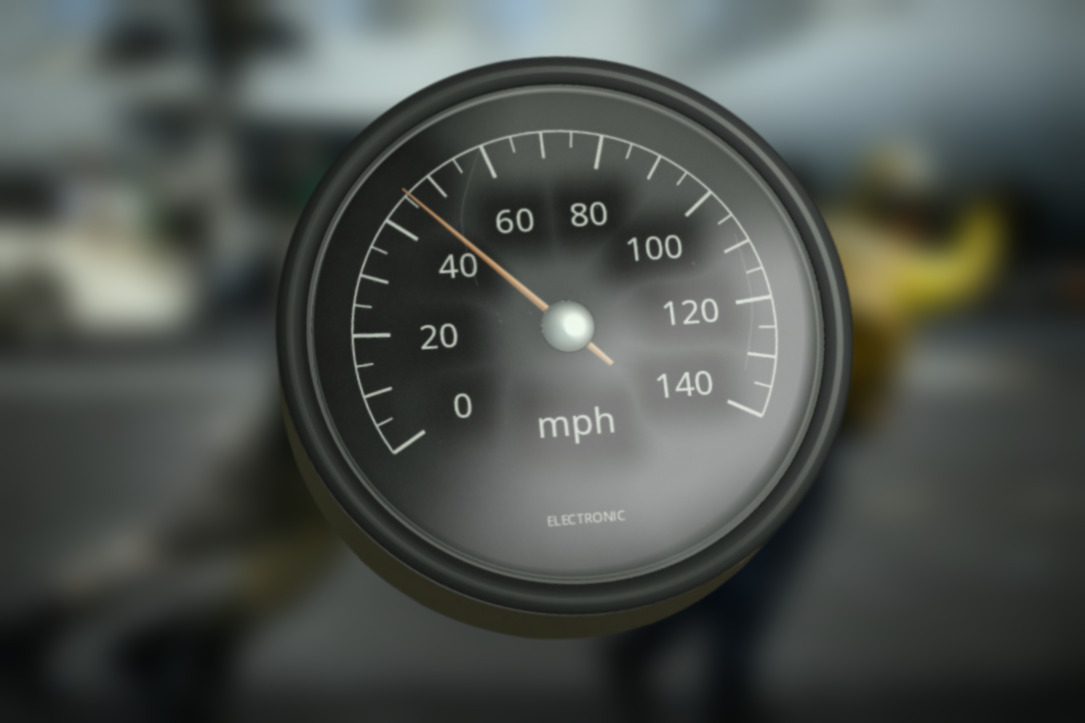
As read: **45** mph
